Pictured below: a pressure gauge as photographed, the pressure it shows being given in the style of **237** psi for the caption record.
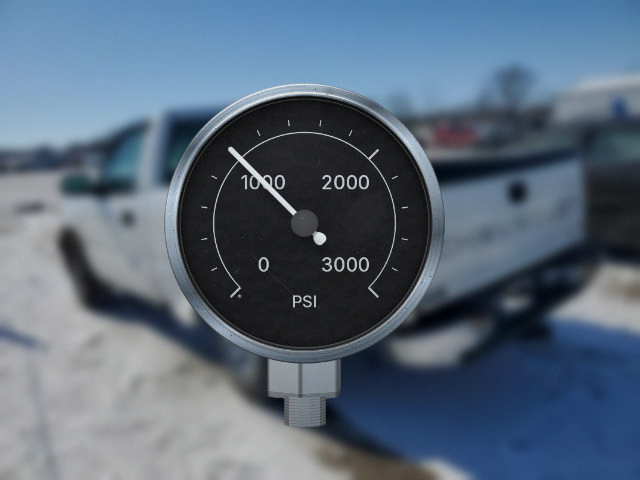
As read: **1000** psi
